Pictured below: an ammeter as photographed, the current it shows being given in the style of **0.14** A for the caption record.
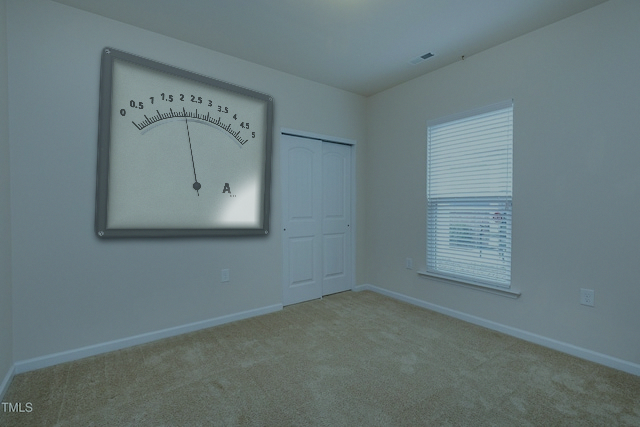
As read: **2** A
